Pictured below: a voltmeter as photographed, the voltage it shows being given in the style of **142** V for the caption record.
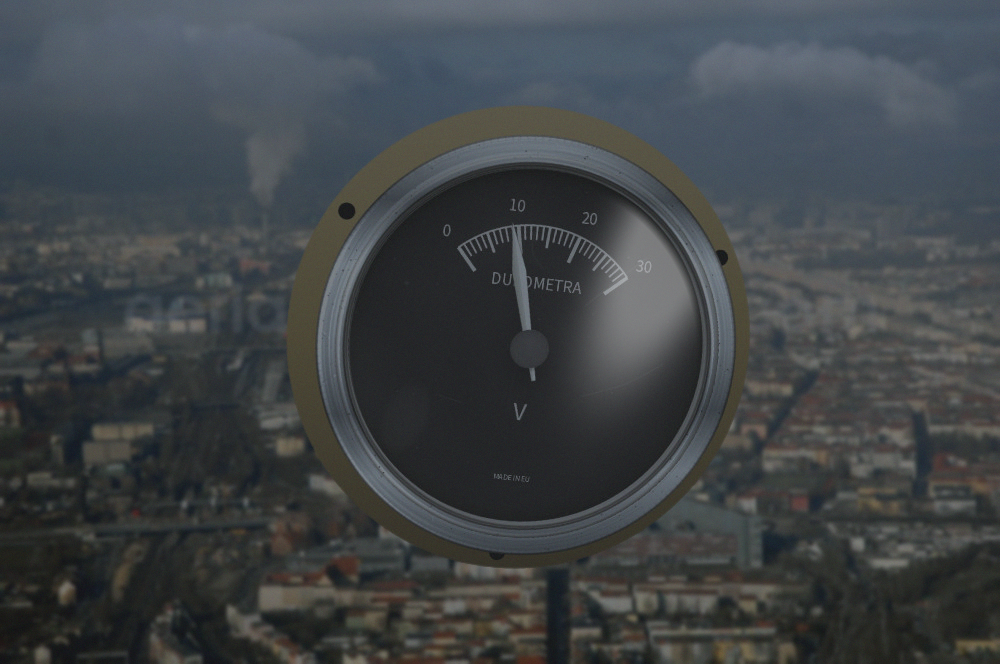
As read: **9** V
